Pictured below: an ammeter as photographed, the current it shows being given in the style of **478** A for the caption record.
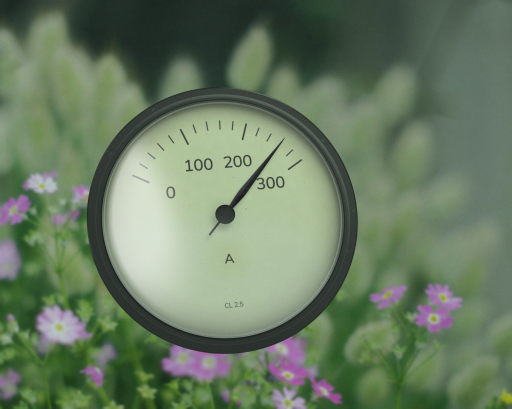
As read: **260** A
